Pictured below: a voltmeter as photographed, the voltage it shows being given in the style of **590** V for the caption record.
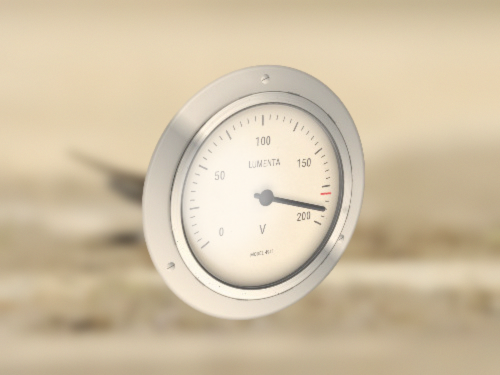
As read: **190** V
